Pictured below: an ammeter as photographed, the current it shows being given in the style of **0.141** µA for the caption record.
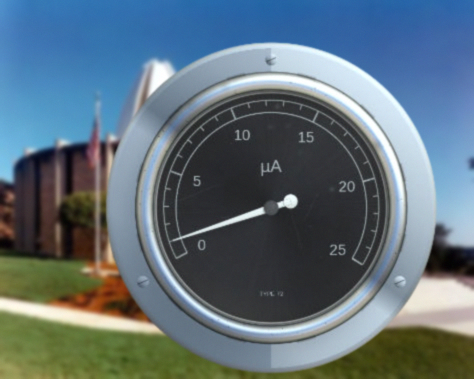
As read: **1** µA
